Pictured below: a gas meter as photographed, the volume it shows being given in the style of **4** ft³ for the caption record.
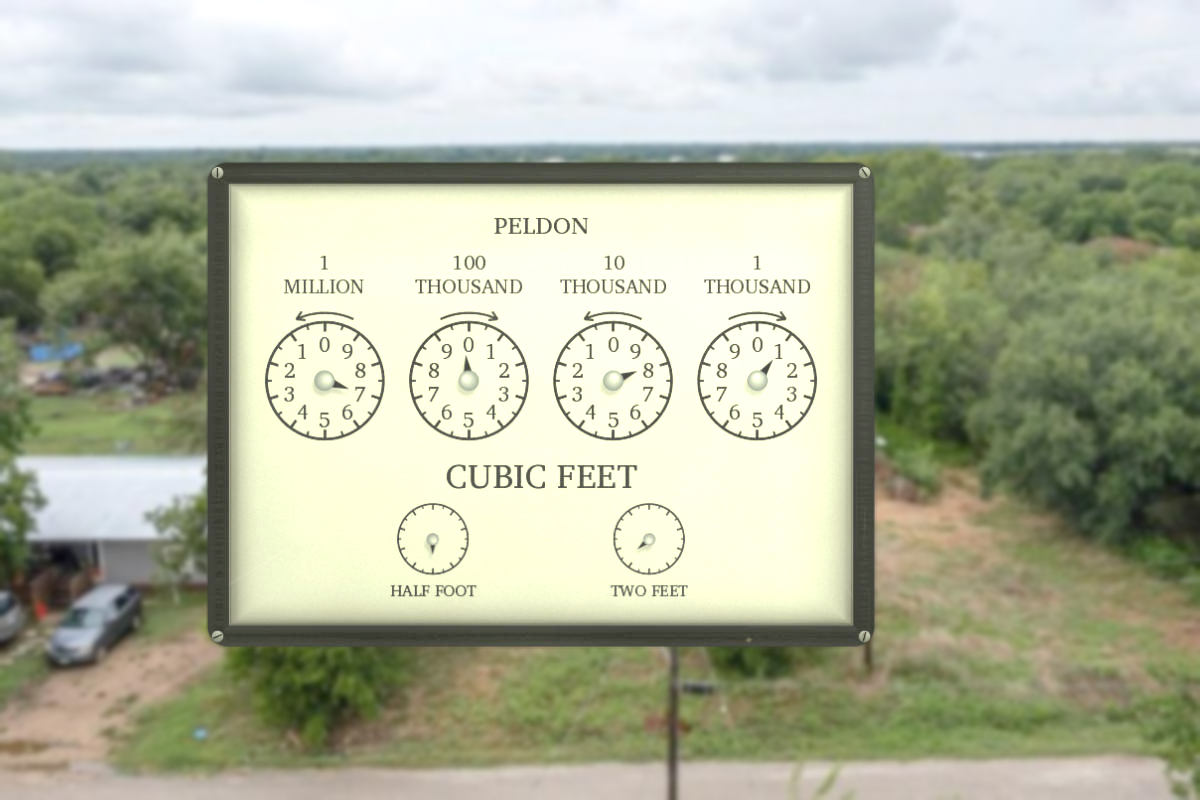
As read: **698100** ft³
